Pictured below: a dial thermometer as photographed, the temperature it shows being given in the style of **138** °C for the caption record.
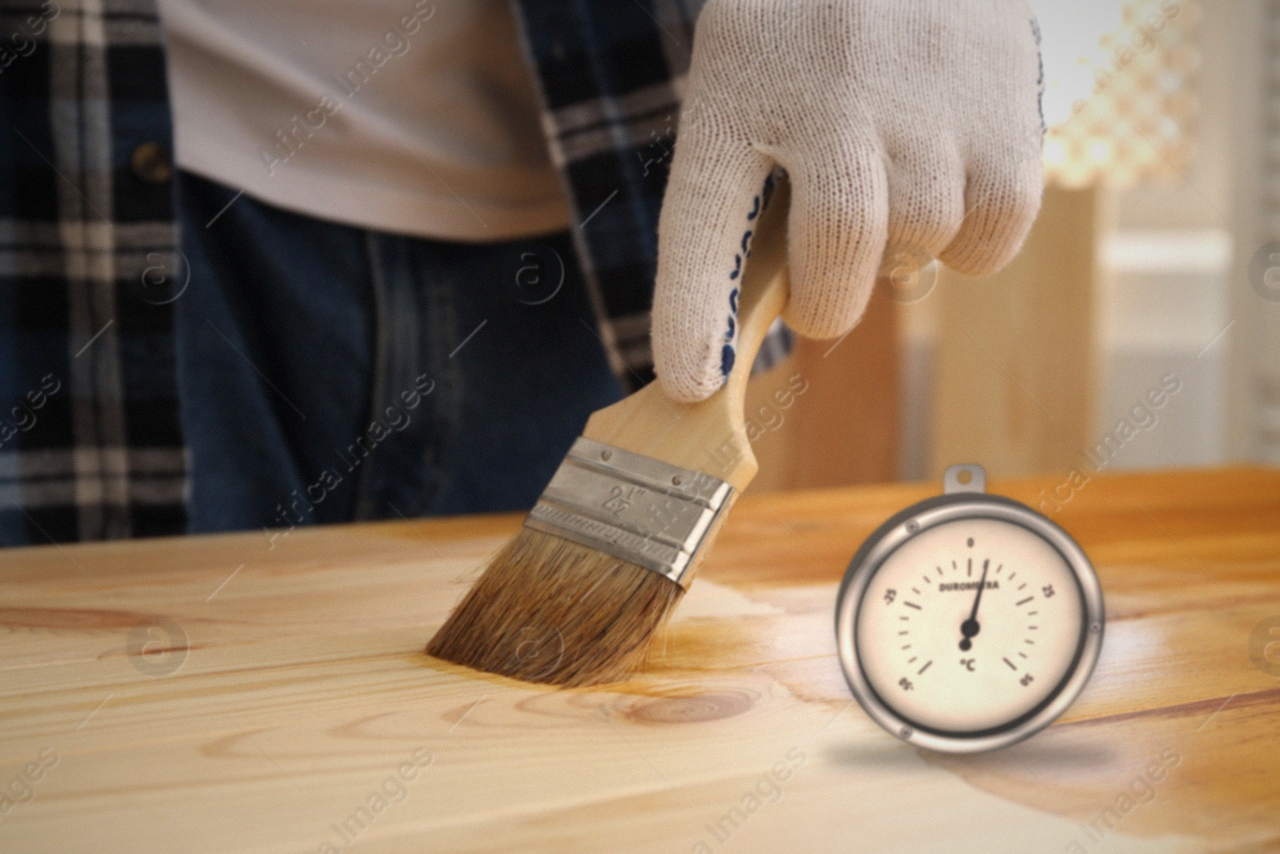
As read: **5** °C
